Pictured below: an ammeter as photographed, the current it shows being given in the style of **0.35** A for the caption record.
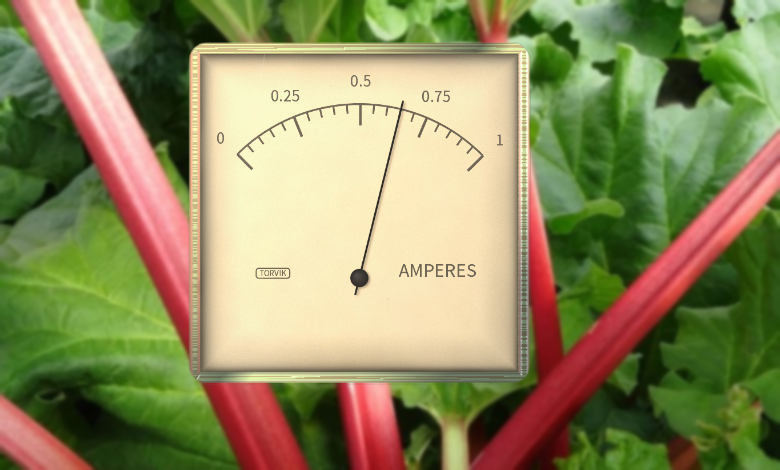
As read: **0.65** A
